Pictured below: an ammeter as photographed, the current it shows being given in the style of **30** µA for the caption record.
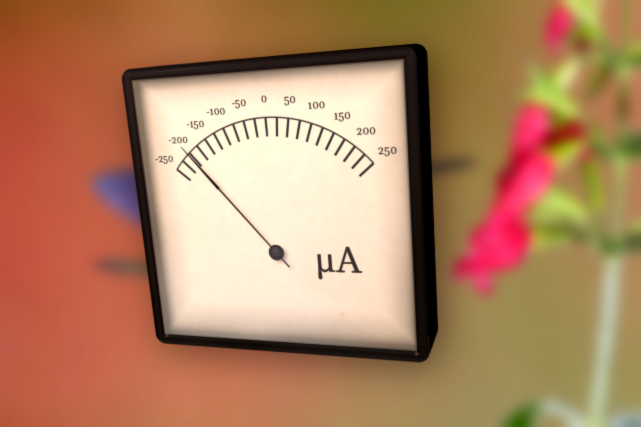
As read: **-200** µA
